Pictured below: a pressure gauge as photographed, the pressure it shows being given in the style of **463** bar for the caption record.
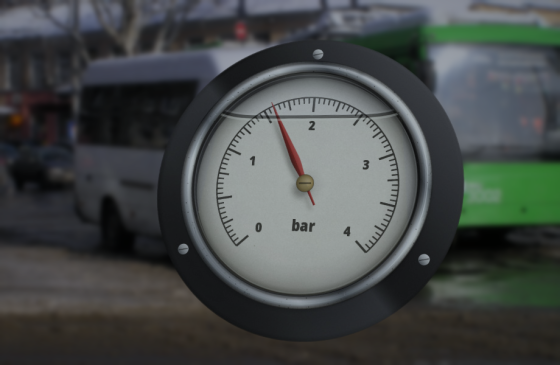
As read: **1.6** bar
